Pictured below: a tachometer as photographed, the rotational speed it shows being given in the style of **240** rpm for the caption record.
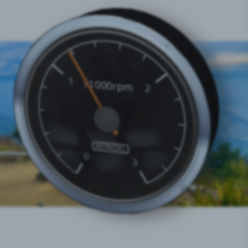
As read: **1200** rpm
